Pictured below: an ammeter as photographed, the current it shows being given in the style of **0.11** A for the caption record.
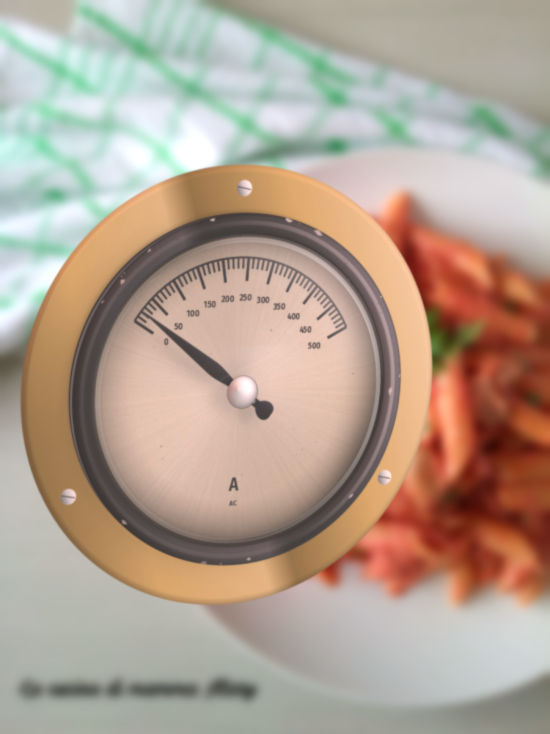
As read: **20** A
